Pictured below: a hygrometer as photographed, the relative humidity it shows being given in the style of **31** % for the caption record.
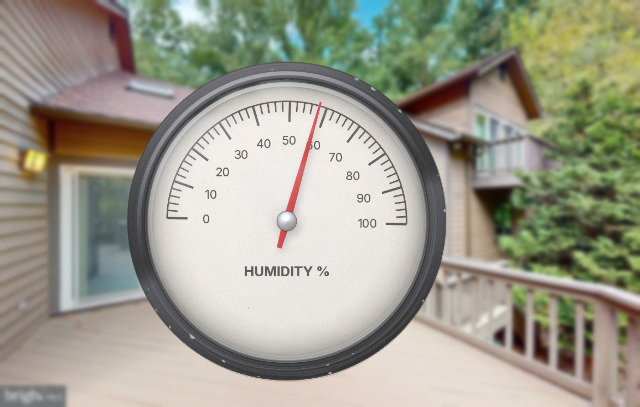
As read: **58** %
